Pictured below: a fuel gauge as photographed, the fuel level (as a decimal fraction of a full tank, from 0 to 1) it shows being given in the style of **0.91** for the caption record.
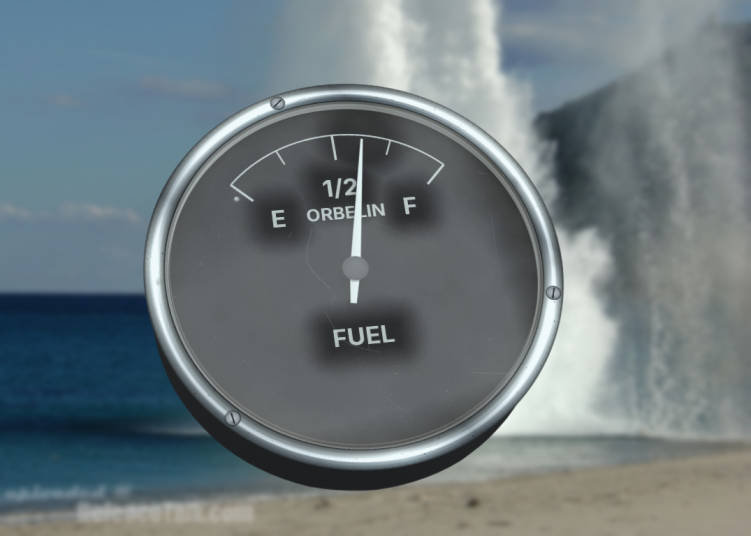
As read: **0.625**
